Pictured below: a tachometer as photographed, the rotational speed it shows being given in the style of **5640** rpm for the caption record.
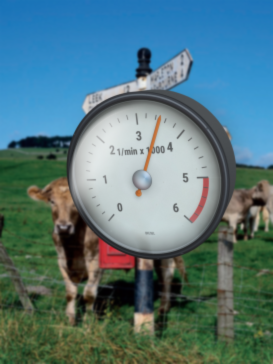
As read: **3500** rpm
